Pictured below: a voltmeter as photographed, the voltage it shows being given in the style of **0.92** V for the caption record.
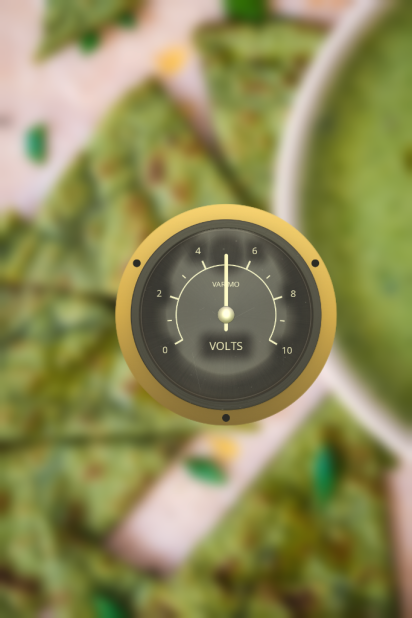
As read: **5** V
